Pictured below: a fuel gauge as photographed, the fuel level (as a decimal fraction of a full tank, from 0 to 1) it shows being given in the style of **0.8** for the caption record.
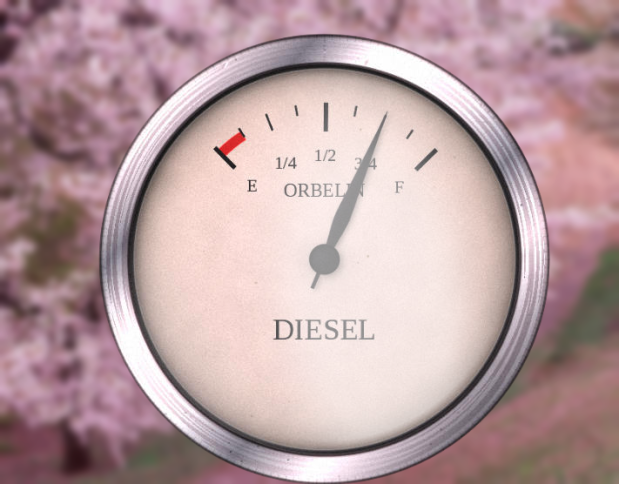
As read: **0.75**
